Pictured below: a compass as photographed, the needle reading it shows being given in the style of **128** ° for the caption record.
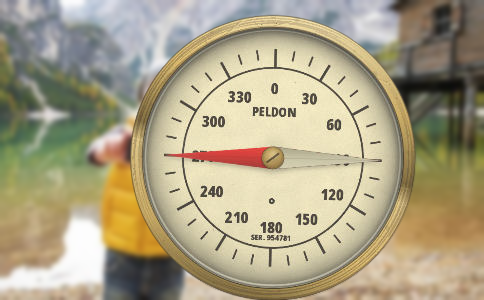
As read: **270** °
